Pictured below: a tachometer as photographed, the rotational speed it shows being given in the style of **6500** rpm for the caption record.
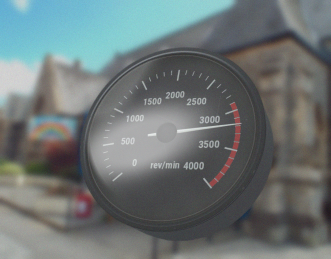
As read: **3200** rpm
